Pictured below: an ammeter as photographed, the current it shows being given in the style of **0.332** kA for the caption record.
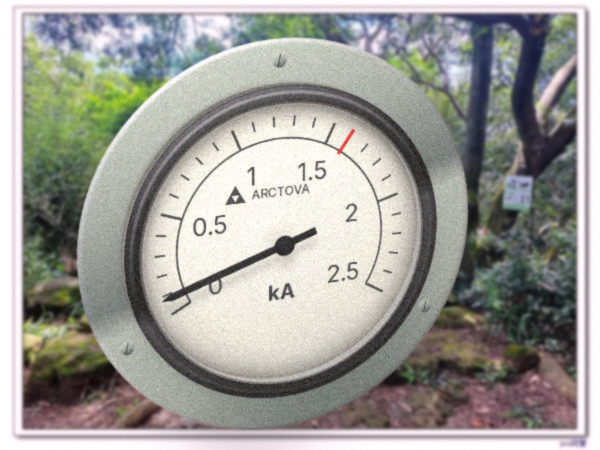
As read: **0.1** kA
